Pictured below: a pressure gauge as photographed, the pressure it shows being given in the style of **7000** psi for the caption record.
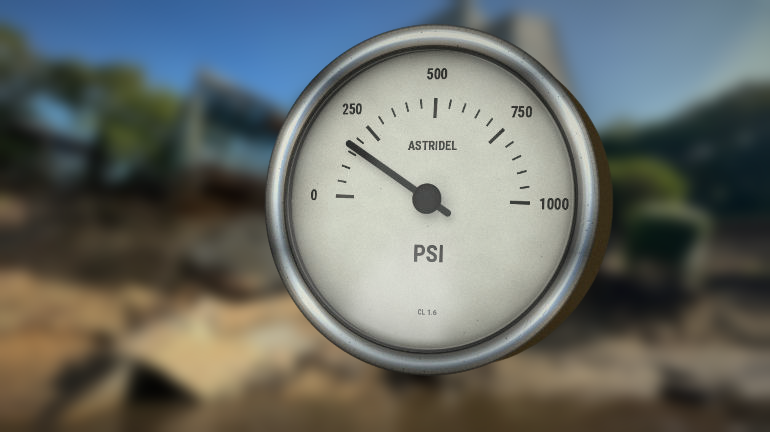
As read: **175** psi
